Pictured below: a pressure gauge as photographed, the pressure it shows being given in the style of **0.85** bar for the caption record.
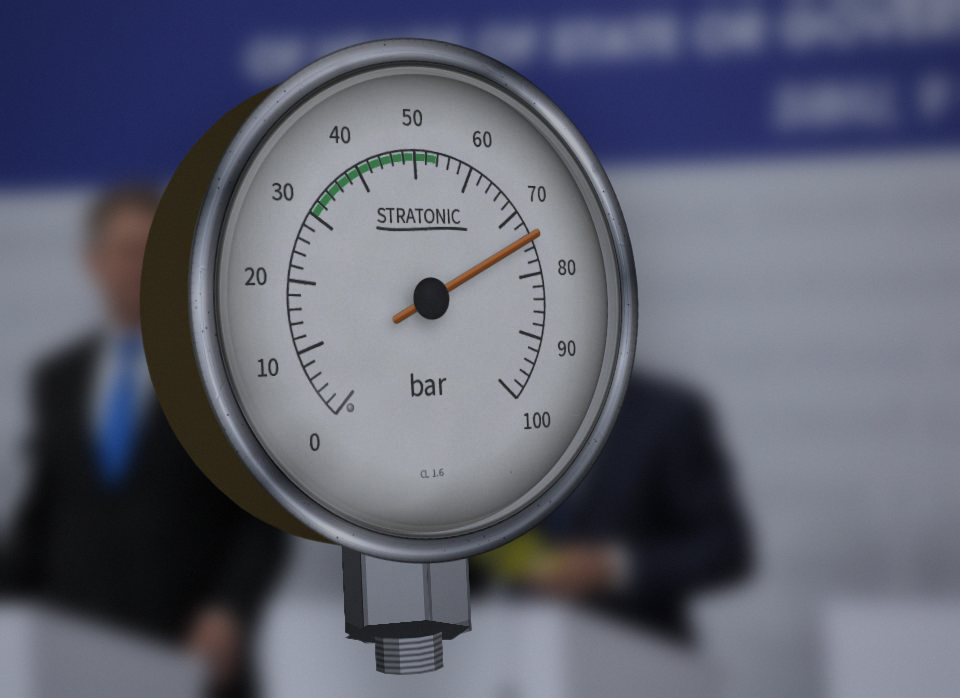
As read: **74** bar
